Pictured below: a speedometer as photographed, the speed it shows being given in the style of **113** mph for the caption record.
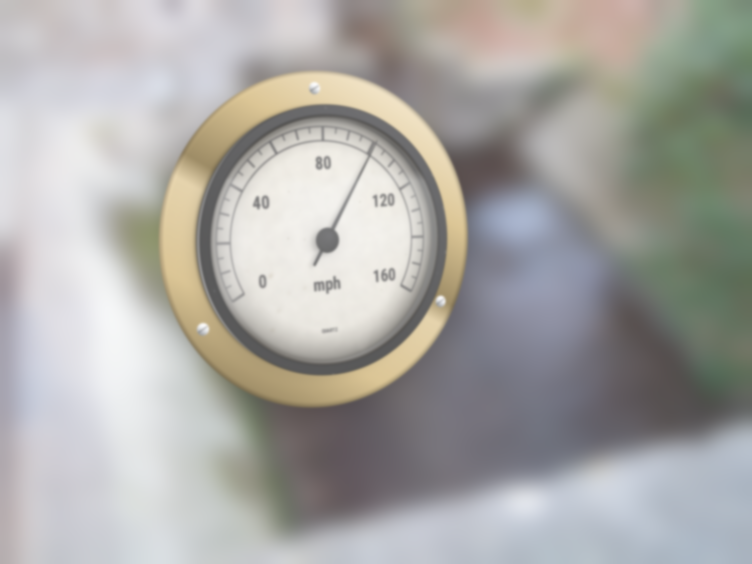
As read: **100** mph
